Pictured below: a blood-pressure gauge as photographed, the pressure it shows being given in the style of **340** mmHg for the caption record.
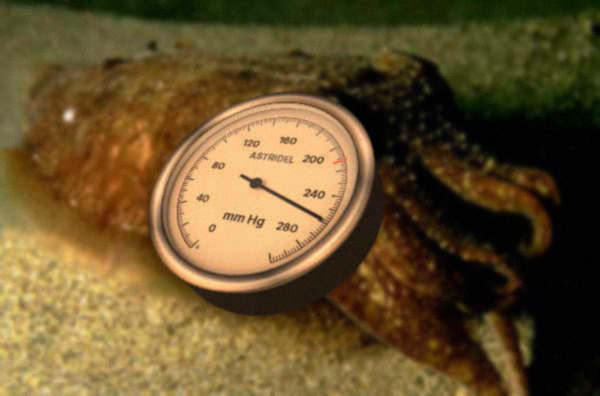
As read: **260** mmHg
